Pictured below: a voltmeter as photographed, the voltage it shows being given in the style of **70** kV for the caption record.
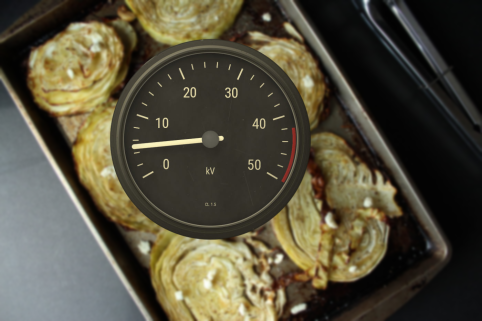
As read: **5** kV
